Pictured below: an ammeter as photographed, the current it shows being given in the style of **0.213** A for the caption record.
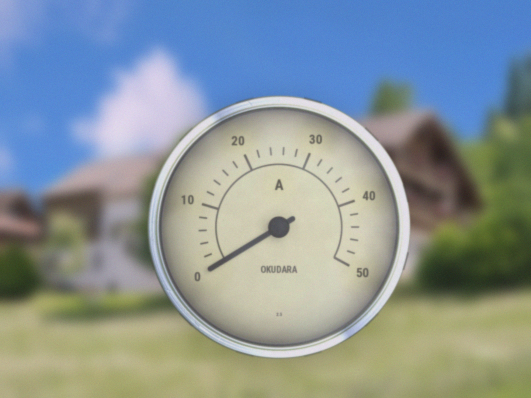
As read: **0** A
